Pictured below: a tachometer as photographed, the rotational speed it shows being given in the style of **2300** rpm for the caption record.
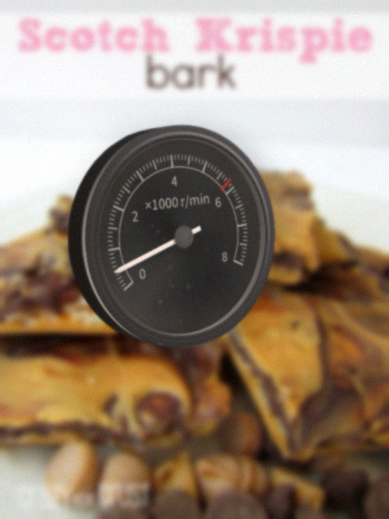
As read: **500** rpm
